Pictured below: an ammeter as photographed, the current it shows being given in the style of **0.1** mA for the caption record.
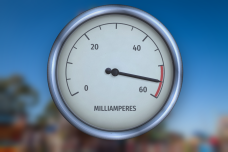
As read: **55** mA
